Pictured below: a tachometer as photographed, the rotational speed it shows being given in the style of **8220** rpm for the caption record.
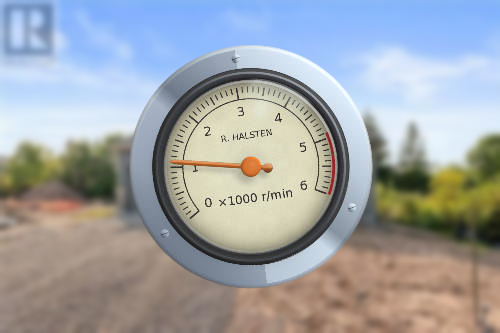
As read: **1100** rpm
